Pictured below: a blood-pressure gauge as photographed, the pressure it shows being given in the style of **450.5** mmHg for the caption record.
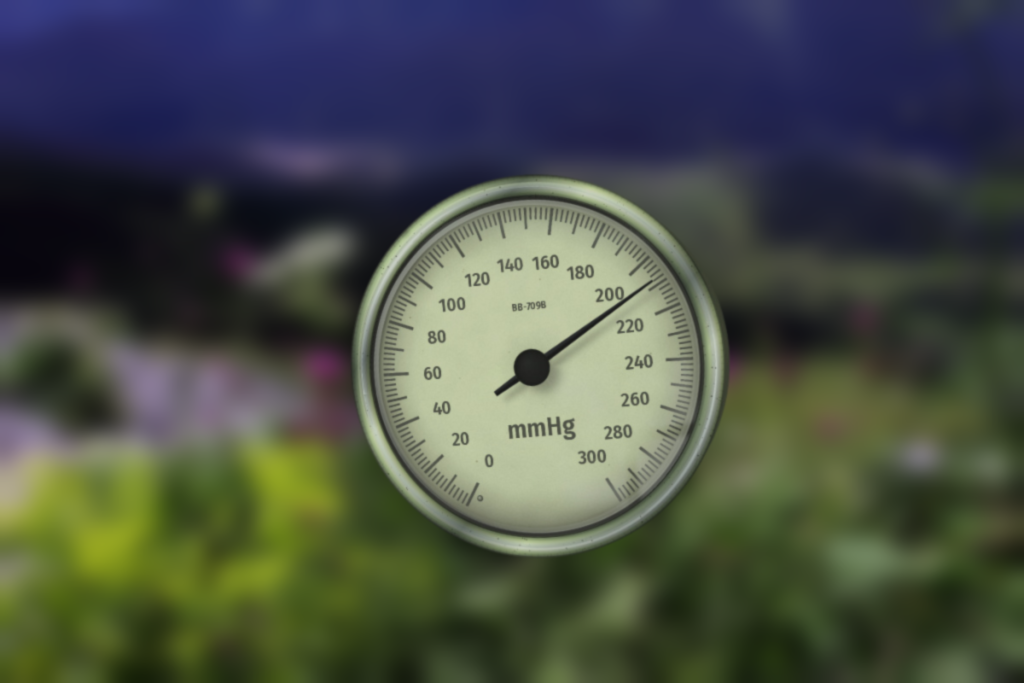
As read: **208** mmHg
